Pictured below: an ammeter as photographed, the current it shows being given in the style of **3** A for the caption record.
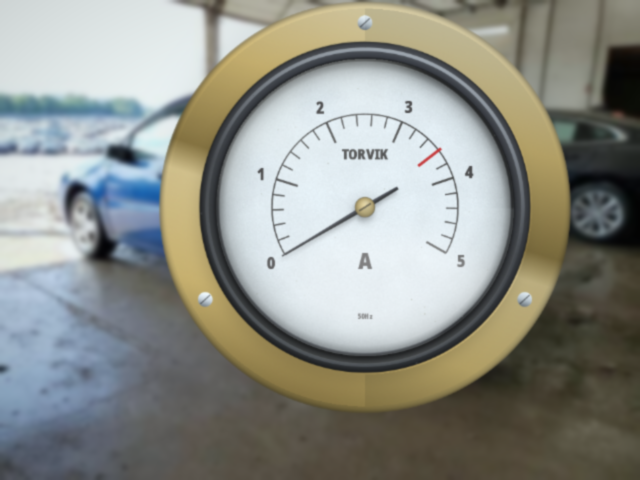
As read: **0** A
